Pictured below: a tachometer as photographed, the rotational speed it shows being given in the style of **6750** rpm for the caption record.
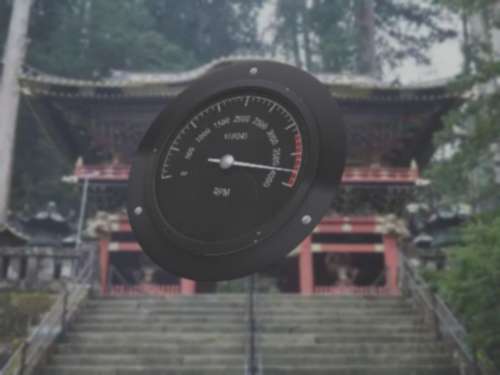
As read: **3800** rpm
